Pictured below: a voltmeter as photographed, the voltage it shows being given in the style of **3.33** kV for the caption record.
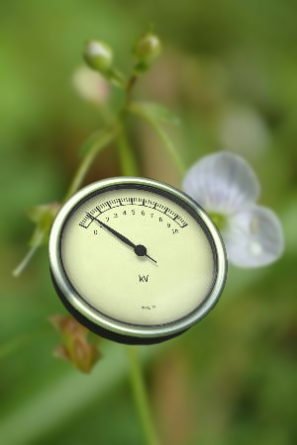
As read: **1** kV
